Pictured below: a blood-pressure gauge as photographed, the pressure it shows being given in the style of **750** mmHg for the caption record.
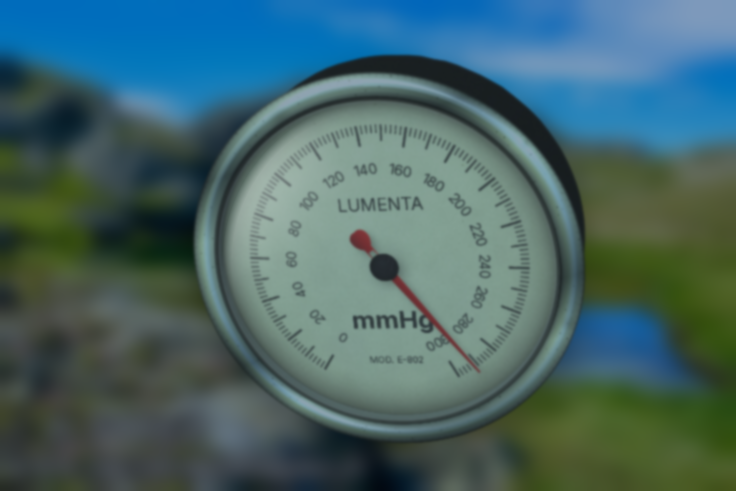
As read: **290** mmHg
